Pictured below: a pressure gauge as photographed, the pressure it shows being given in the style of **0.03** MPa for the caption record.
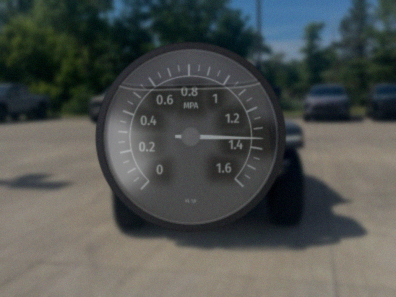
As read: **1.35** MPa
